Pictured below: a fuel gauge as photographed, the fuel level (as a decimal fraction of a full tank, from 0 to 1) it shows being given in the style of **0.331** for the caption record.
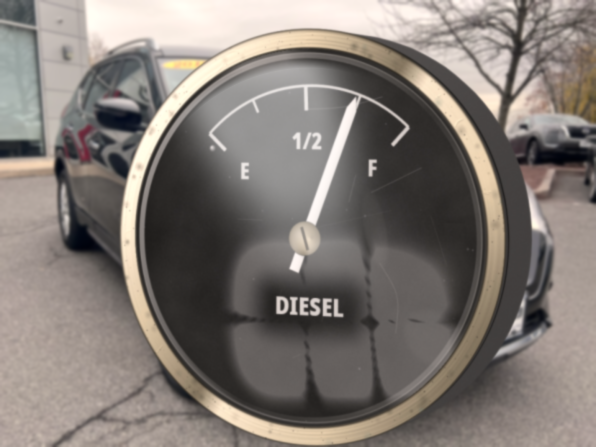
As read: **0.75**
